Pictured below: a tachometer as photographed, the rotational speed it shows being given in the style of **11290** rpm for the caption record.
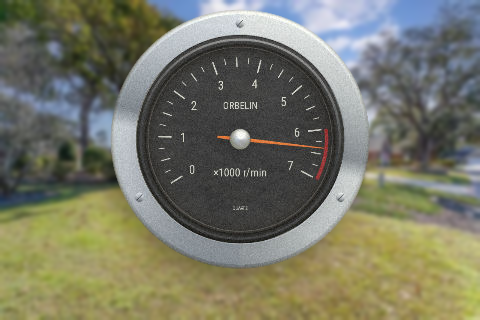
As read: **6375** rpm
